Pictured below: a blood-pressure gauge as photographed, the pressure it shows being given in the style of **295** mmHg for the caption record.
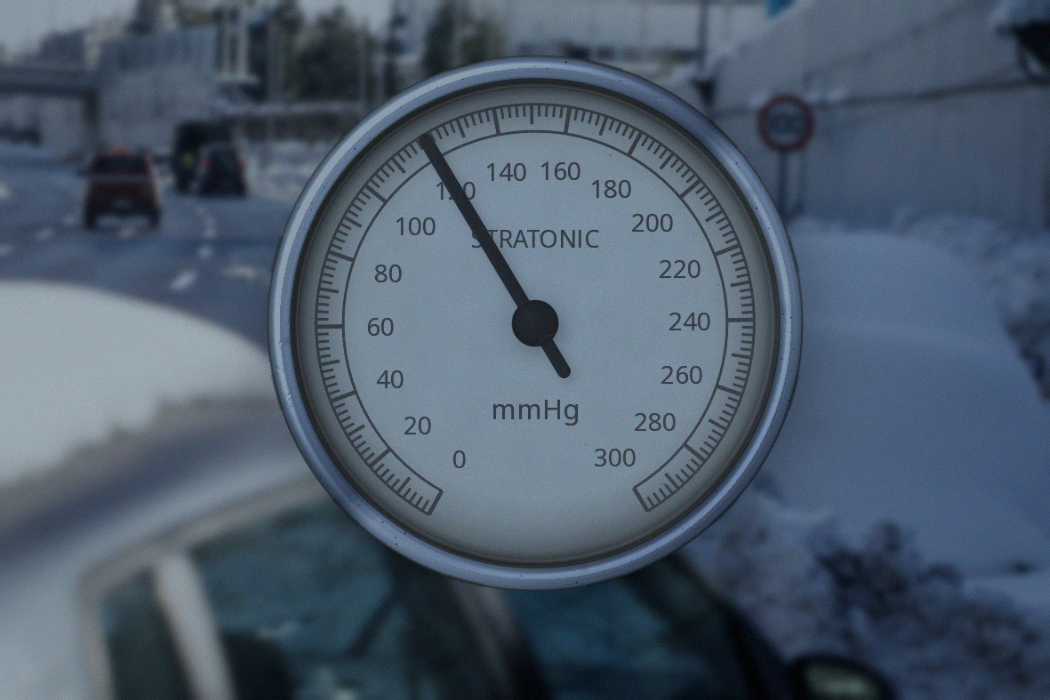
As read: **120** mmHg
